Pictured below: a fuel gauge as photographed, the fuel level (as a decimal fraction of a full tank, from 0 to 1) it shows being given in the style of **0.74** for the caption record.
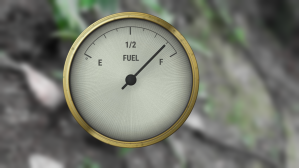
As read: **0.875**
